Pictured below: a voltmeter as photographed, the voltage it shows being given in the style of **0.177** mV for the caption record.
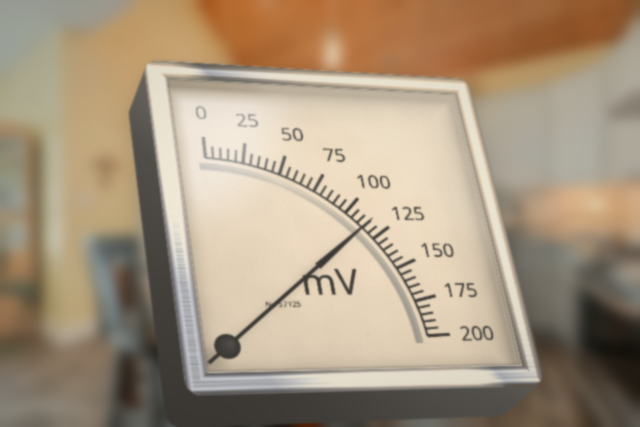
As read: **115** mV
